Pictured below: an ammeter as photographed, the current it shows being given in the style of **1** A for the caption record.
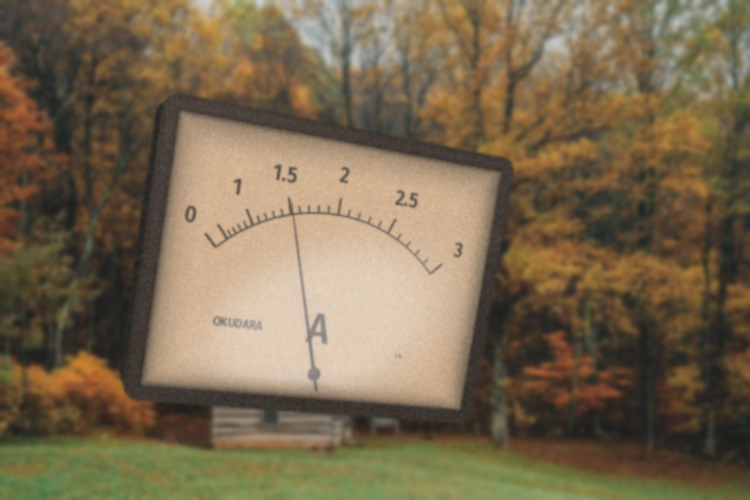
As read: **1.5** A
